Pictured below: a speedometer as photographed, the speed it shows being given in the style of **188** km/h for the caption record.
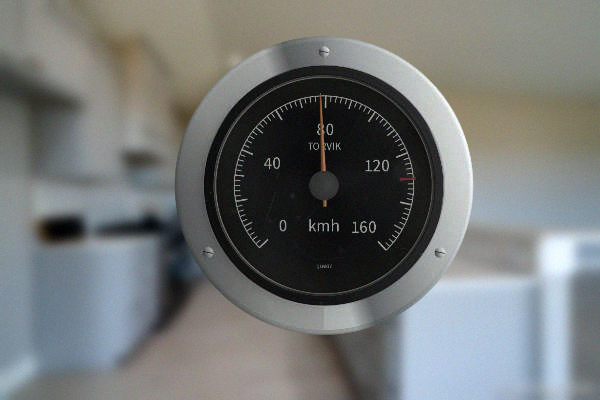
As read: **78** km/h
